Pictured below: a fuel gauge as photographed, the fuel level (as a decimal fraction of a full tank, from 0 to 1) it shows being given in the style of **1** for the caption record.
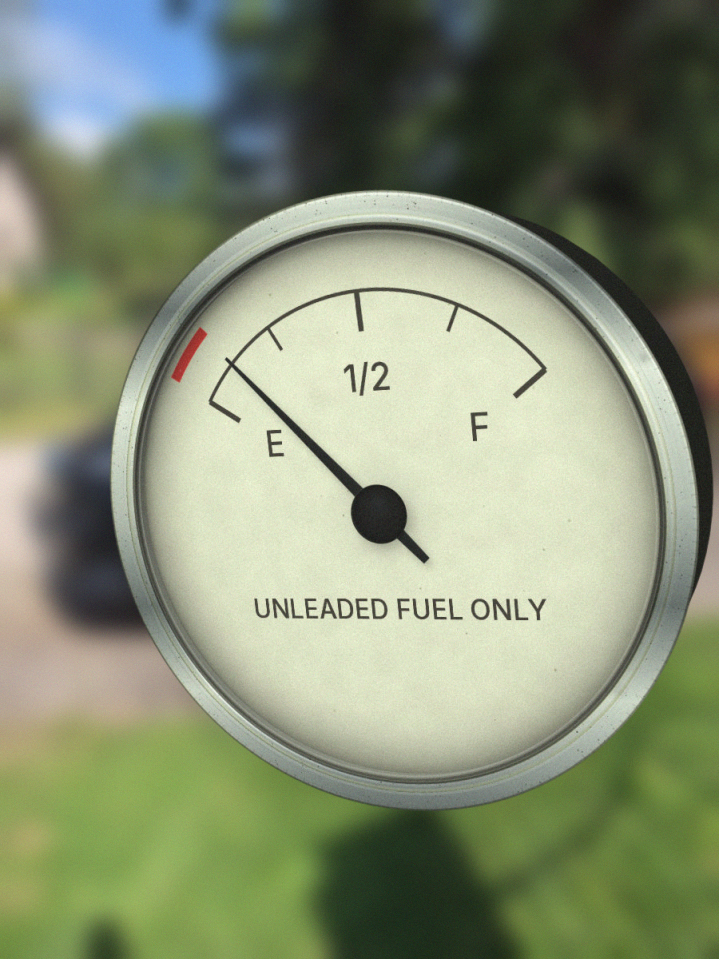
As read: **0.125**
